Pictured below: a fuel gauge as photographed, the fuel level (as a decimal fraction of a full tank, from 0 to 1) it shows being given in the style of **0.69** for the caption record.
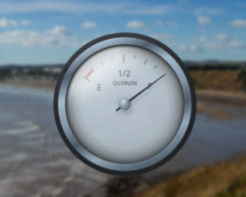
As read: **1**
